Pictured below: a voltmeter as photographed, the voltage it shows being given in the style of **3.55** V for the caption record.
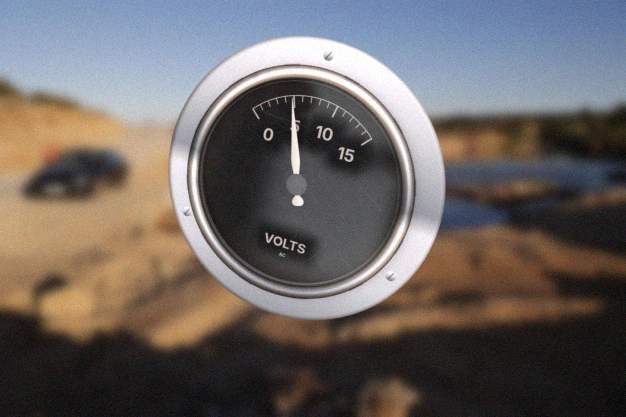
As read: **5** V
